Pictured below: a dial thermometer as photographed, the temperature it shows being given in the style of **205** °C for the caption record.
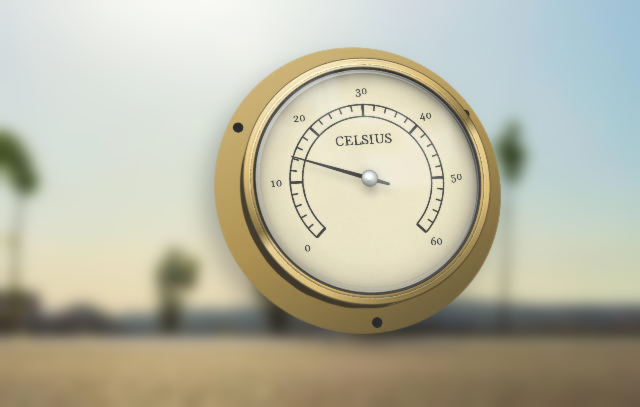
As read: **14** °C
